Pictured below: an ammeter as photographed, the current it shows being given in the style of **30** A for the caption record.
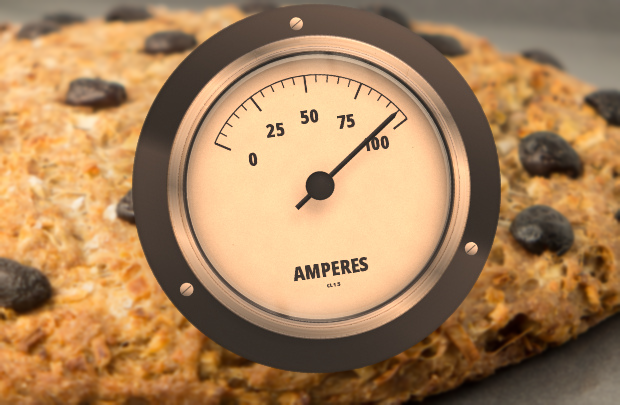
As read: **95** A
